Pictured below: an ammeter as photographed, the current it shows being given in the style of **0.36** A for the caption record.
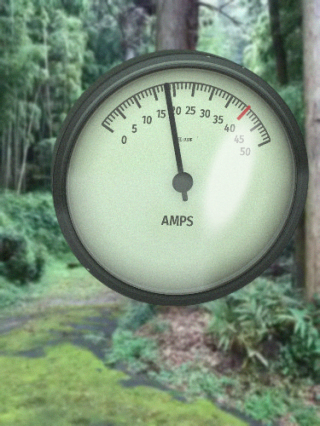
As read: **18** A
